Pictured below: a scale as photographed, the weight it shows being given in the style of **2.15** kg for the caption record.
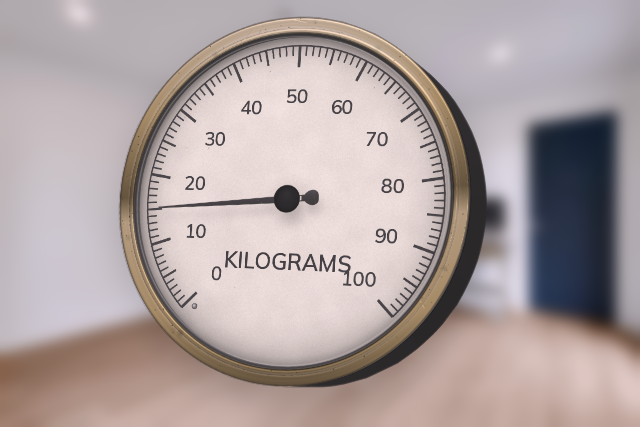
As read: **15** kg
